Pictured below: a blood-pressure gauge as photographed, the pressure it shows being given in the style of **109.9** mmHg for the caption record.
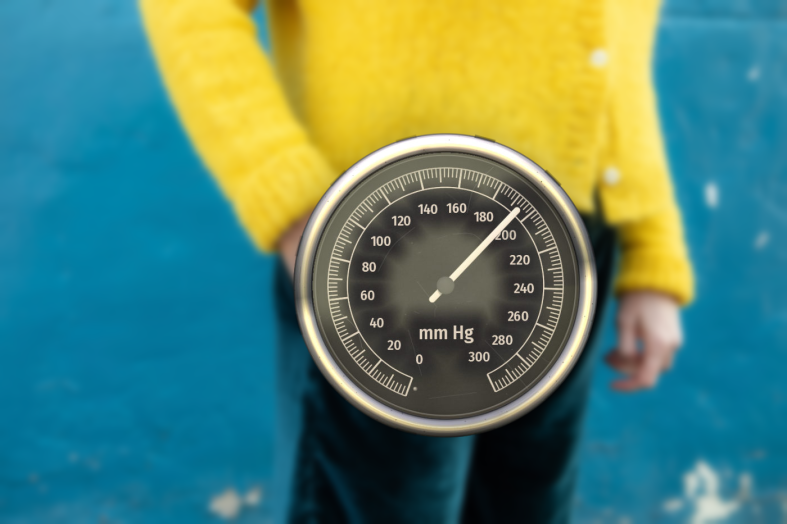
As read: **194** mmHg
